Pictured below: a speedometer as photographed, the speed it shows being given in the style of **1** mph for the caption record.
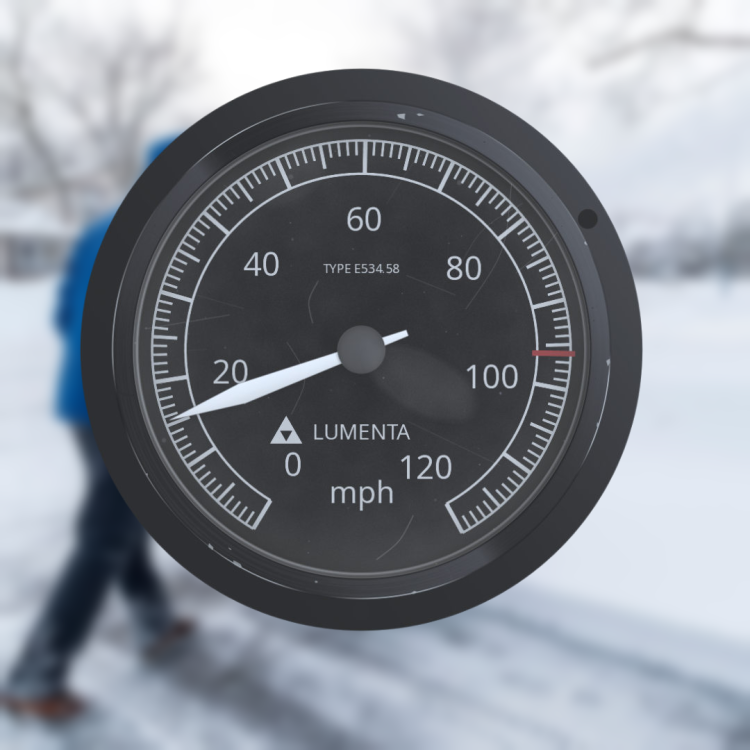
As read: **15.5** mph
